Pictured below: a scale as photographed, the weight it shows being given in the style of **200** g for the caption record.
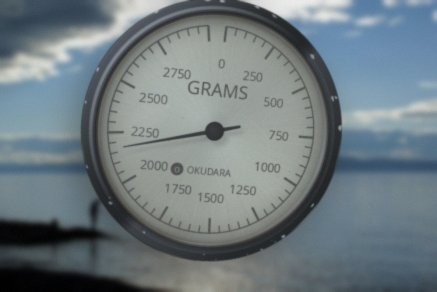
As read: **2175** g
